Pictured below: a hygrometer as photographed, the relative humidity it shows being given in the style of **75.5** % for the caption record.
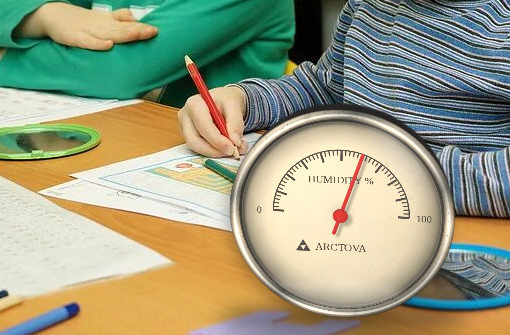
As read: **60** %
